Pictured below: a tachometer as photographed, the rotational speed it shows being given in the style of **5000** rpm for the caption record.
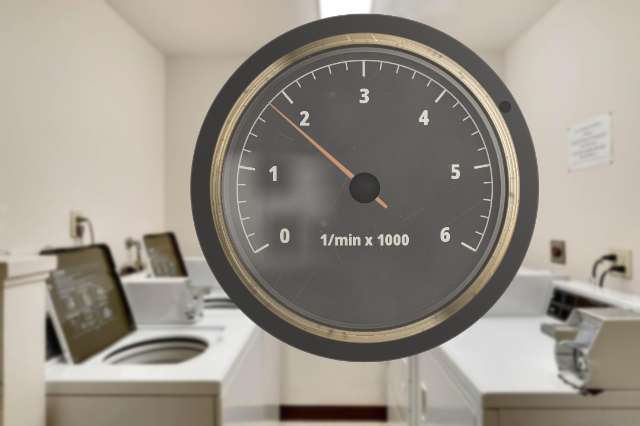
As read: **1800** rpm
